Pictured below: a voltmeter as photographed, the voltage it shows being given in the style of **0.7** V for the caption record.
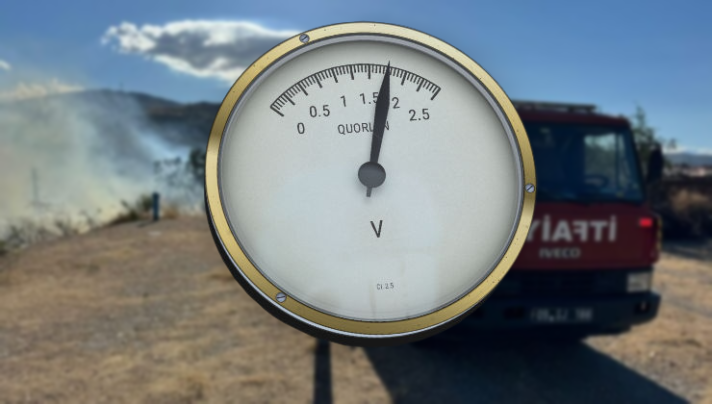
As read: **1.75** V
